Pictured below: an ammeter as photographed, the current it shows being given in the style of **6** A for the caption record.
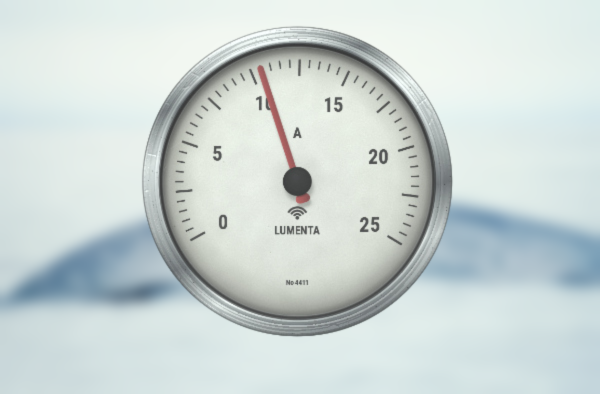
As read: **10.5** A
